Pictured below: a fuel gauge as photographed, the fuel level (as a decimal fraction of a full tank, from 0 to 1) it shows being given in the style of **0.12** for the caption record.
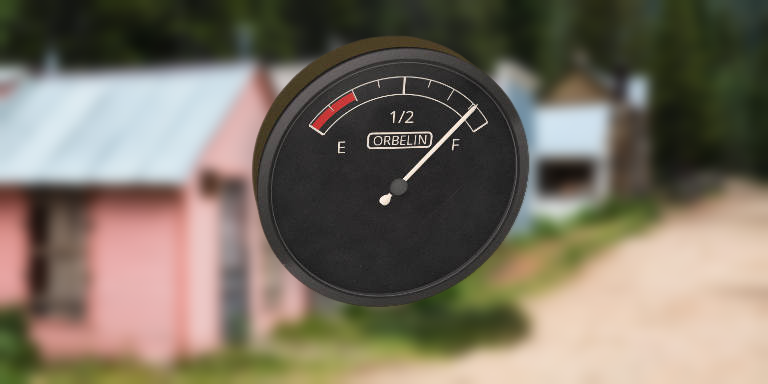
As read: **0.875**
